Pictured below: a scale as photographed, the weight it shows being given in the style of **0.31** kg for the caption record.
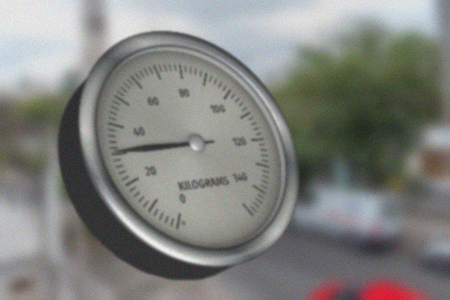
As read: **30** kg
